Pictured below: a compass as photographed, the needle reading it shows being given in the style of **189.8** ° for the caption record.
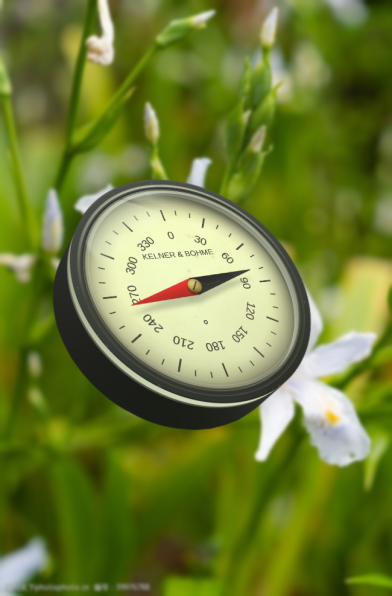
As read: **260** °
